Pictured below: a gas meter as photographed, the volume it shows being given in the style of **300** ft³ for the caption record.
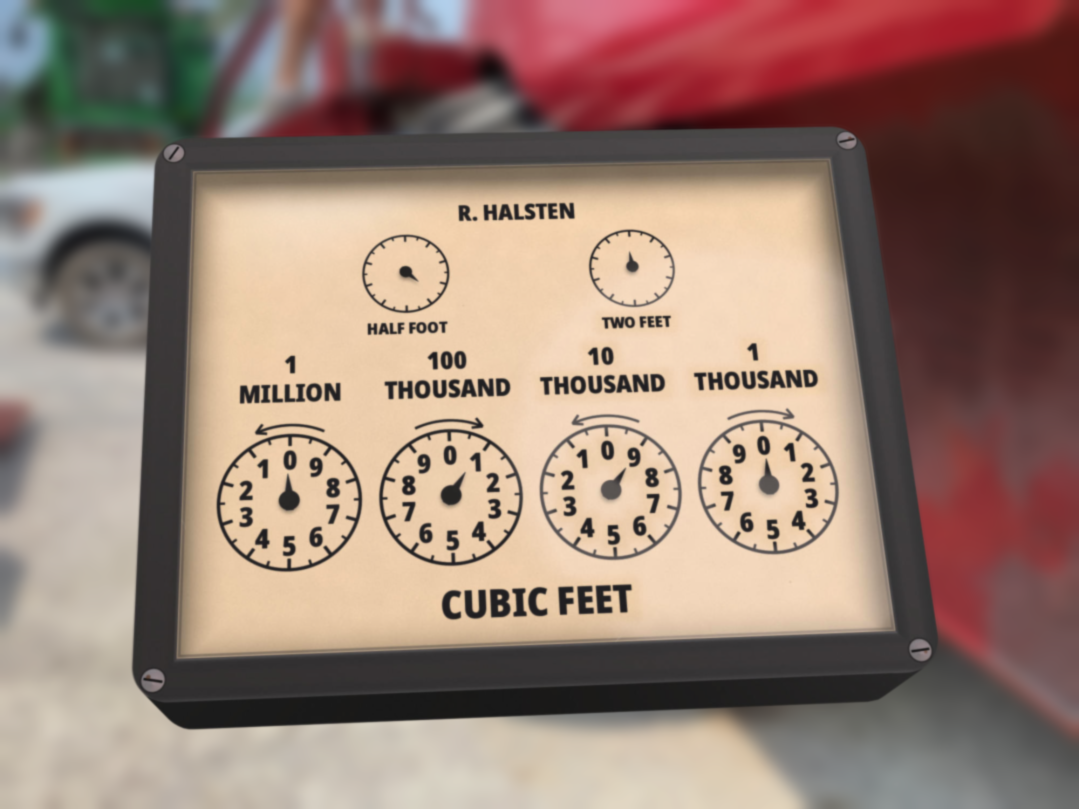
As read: **9000** ft³
